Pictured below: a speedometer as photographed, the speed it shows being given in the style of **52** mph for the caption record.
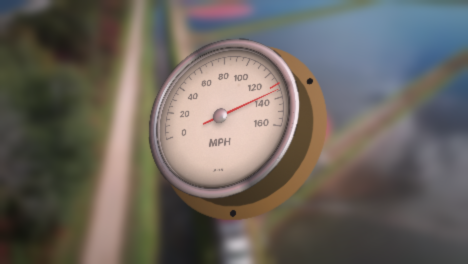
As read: **135** mph
